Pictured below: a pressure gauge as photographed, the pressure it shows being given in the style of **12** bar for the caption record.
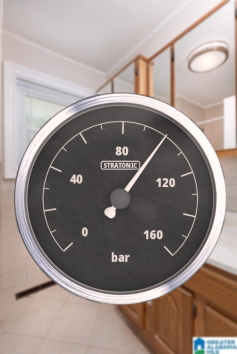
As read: **100** bar
